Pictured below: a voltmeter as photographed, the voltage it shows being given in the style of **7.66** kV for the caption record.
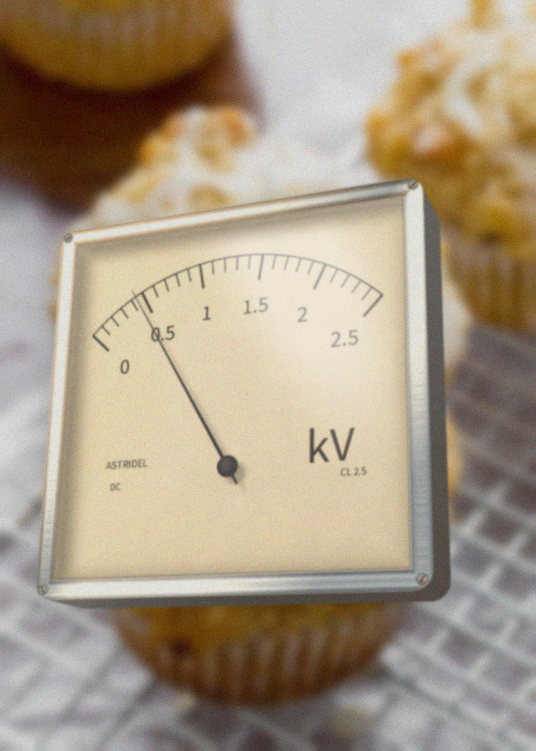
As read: **0.45** kV
